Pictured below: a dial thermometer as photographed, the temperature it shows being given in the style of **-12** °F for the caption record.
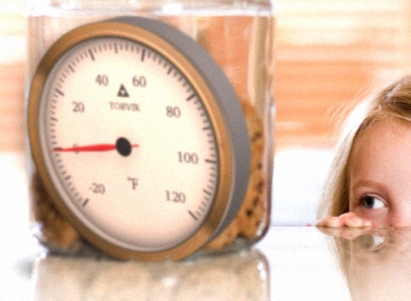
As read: **0** °F
